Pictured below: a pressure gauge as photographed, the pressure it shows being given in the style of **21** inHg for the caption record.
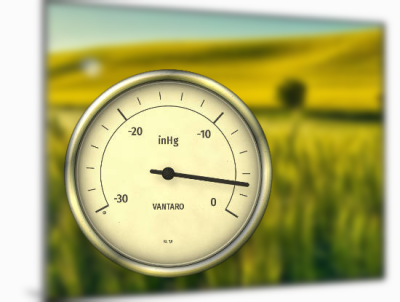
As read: **-3** inHg
